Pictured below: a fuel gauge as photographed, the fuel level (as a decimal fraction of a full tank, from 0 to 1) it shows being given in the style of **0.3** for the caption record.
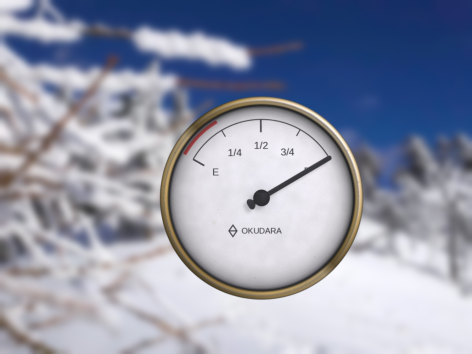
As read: **1**
